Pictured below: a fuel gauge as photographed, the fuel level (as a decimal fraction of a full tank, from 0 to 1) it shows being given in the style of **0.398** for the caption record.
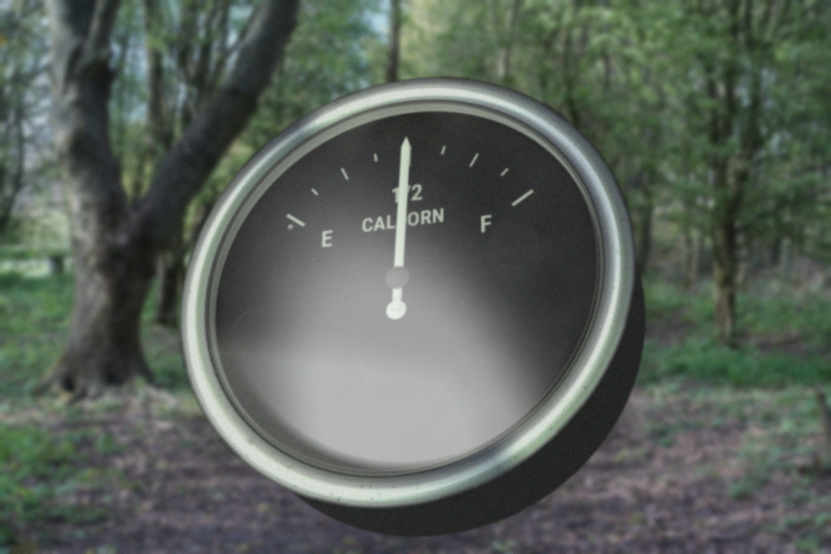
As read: **0.5**
